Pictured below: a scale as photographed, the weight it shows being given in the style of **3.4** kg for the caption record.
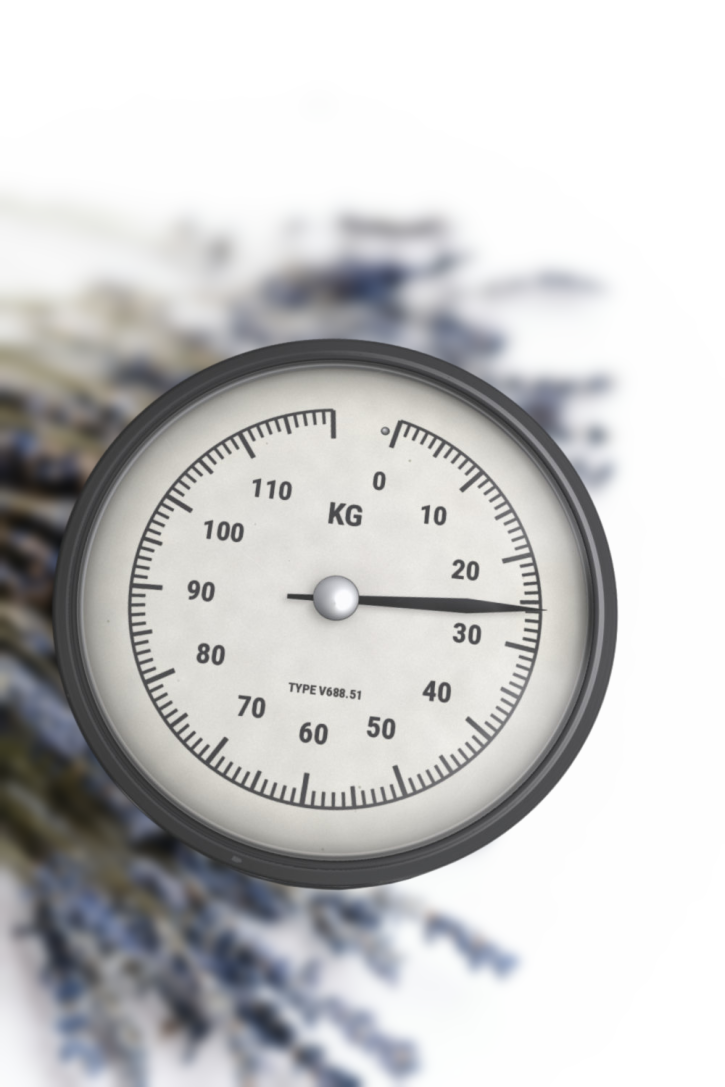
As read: **26** kg
